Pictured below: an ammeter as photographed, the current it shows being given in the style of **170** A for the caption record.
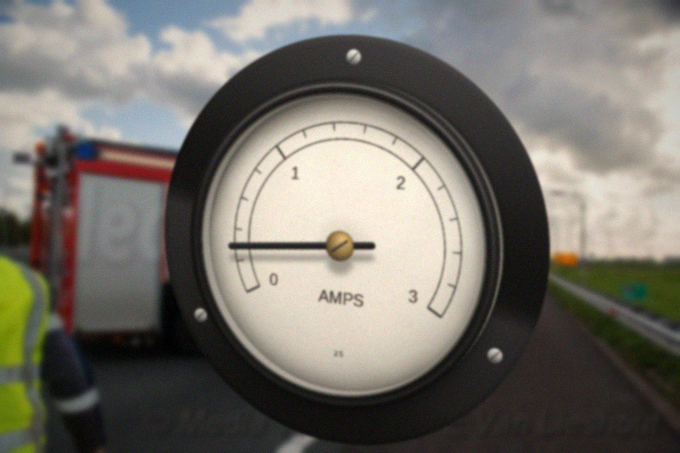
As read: **0.3** A
